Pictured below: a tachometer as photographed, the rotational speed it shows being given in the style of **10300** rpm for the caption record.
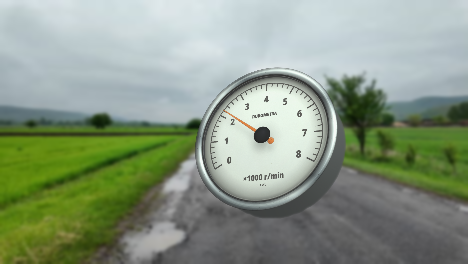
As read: **2200** rpm
